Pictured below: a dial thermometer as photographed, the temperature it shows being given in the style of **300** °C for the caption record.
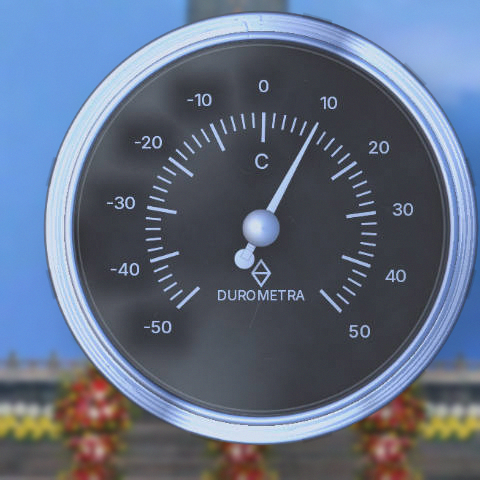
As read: **10** °C
